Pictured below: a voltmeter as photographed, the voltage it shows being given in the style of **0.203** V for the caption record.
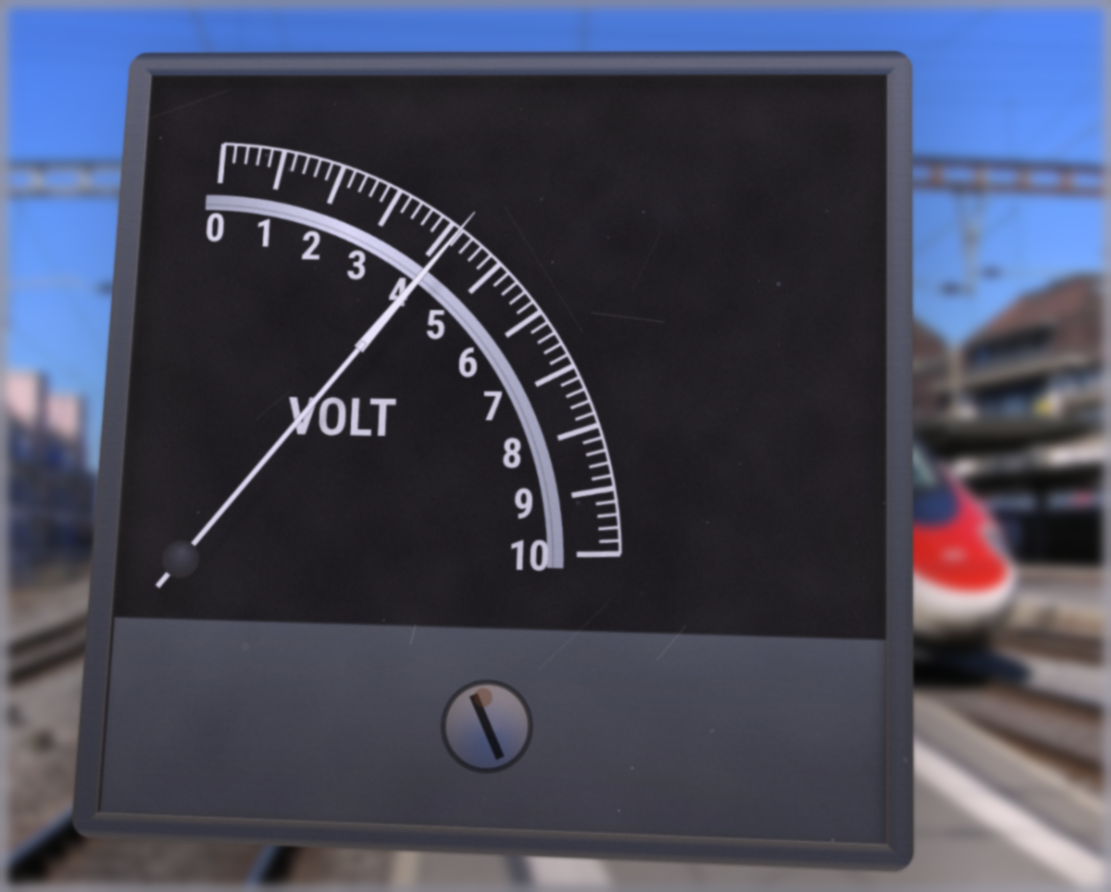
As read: **4.2** V
